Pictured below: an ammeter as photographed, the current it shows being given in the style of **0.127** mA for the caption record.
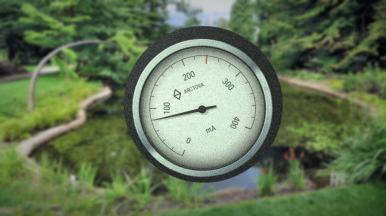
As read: **80** mA
